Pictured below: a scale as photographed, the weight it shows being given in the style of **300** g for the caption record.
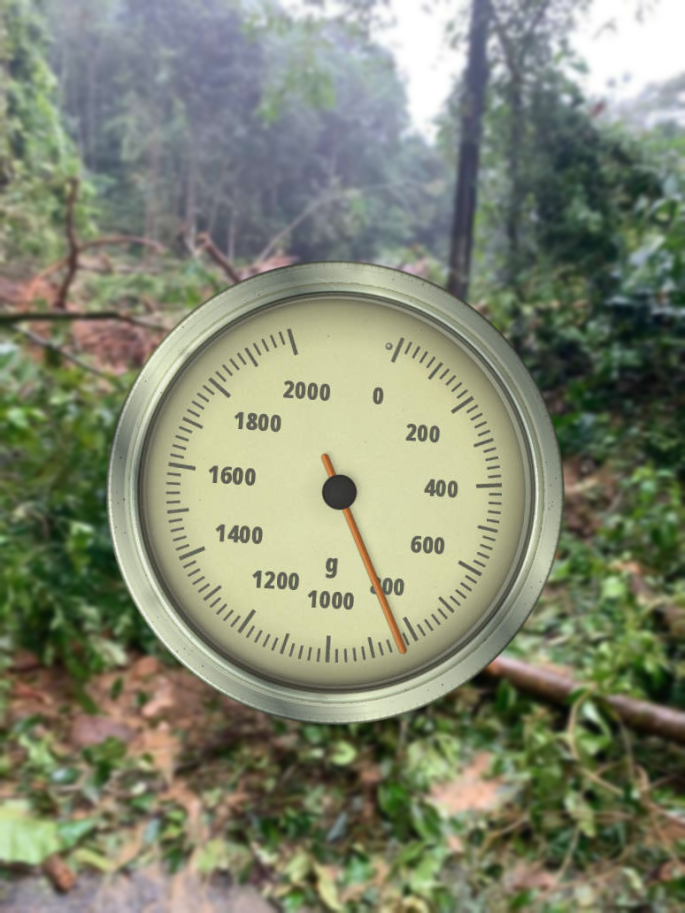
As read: **840** g
